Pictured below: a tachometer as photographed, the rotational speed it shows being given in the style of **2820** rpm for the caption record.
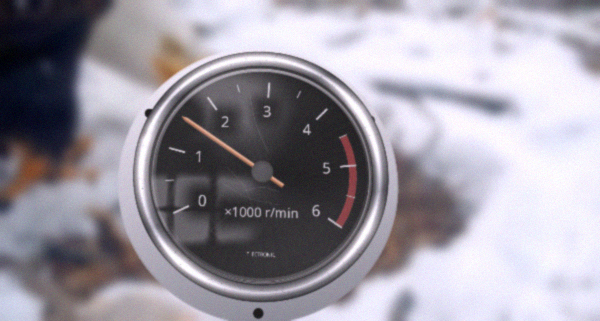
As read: **1500** rpm
